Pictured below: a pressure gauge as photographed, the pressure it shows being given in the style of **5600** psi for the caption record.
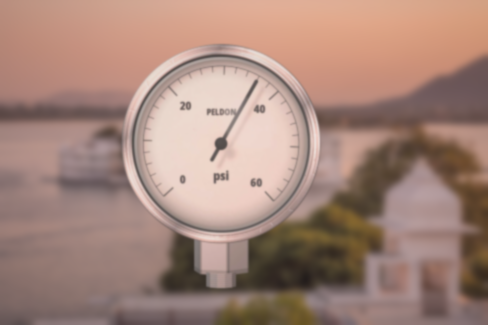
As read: **36** psi
